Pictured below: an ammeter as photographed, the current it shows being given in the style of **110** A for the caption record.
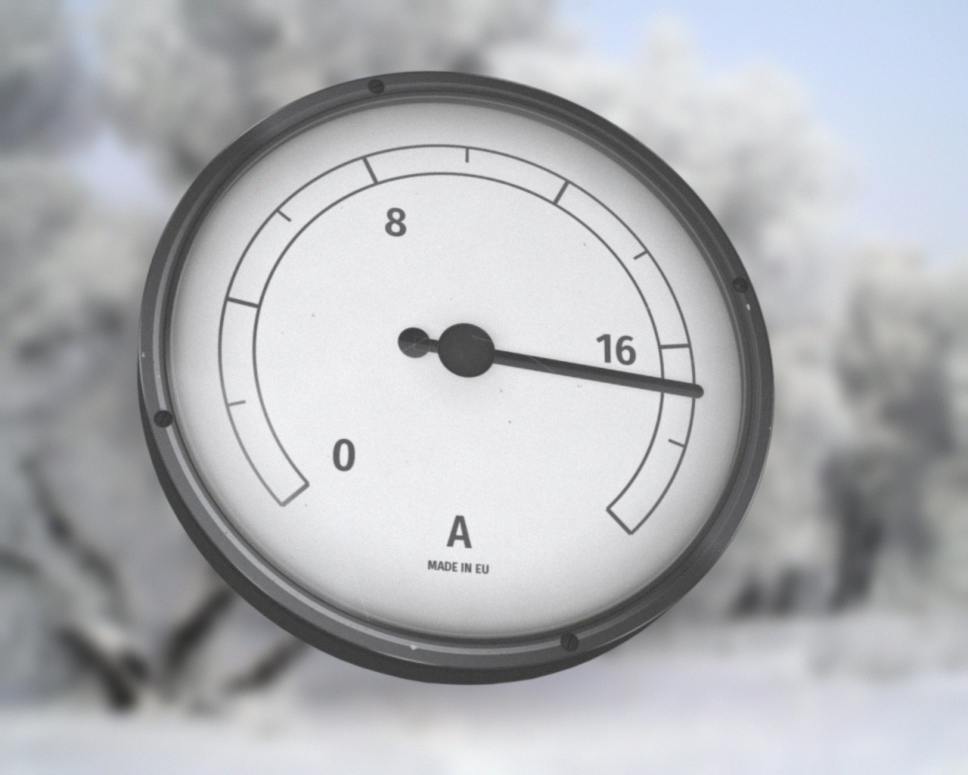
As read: **17** A
